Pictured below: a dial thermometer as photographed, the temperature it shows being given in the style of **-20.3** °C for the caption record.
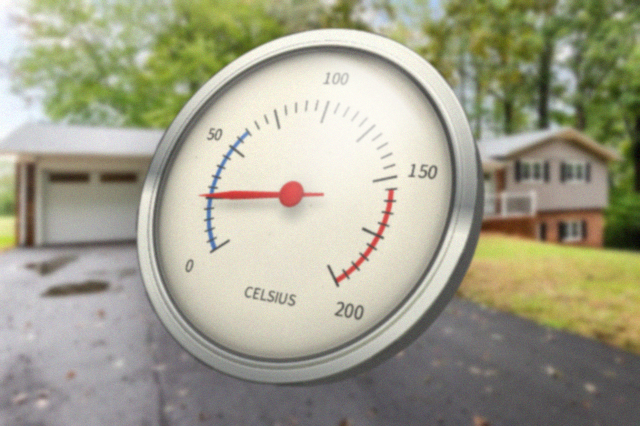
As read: **25** °C
